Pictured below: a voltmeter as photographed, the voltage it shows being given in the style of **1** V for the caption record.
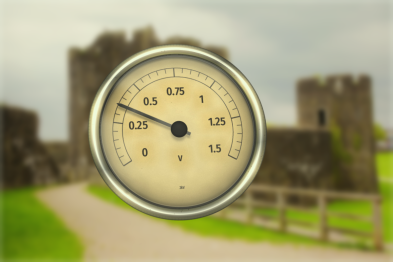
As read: **0.35** V
